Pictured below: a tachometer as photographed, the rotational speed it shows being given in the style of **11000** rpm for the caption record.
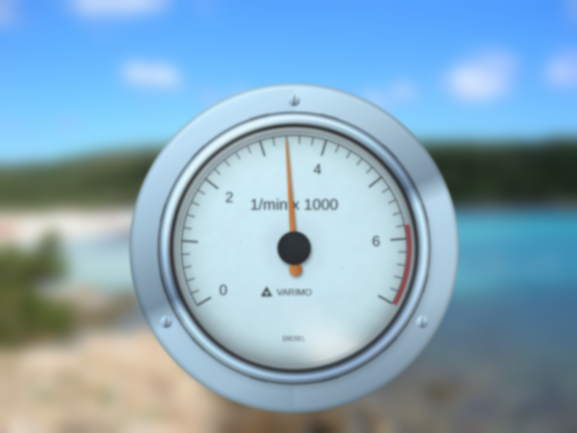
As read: **3400** rpm
